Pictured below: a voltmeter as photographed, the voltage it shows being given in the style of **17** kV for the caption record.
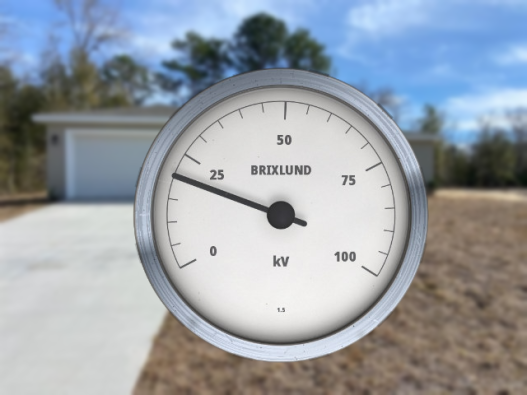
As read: **20** kV
